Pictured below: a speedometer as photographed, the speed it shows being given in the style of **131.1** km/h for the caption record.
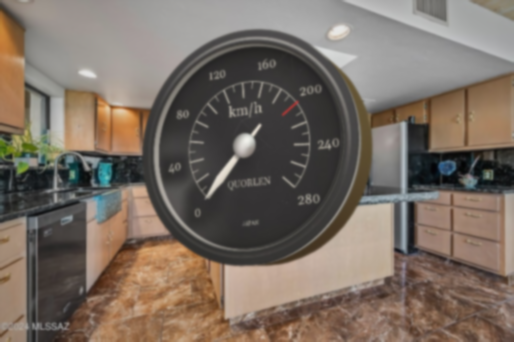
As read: **0** km/h
